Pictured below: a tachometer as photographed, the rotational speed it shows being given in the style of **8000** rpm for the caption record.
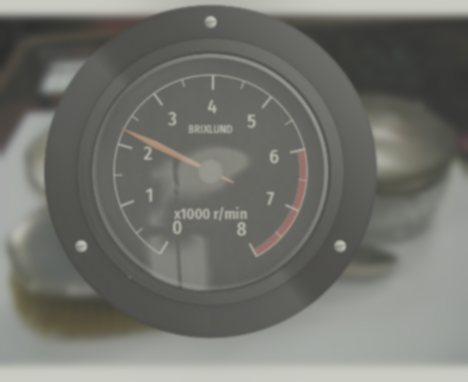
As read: **2250** rpm
